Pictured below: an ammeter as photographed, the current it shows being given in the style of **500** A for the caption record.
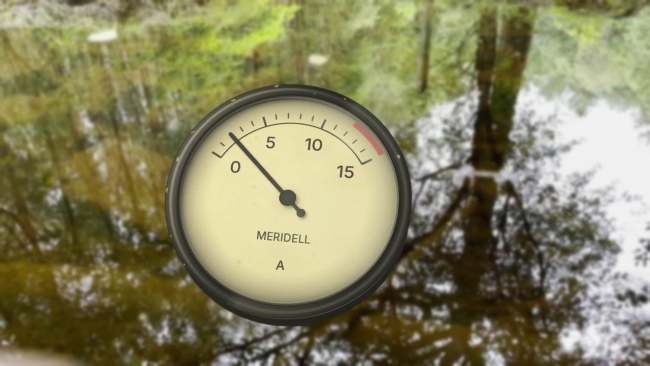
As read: **2** A
